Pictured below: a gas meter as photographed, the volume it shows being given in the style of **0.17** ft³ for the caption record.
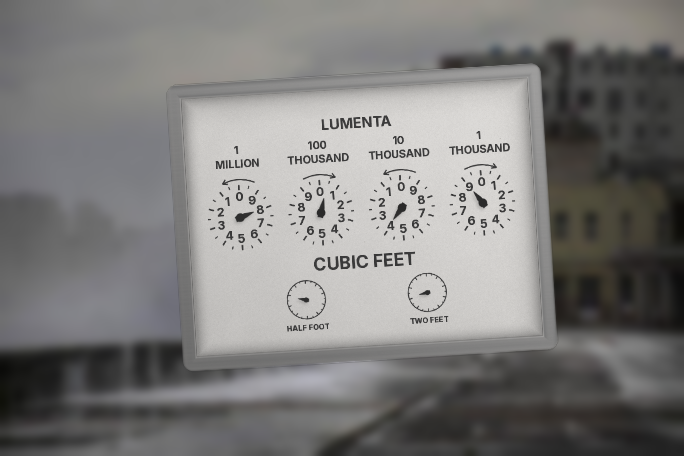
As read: **803900** ft³
